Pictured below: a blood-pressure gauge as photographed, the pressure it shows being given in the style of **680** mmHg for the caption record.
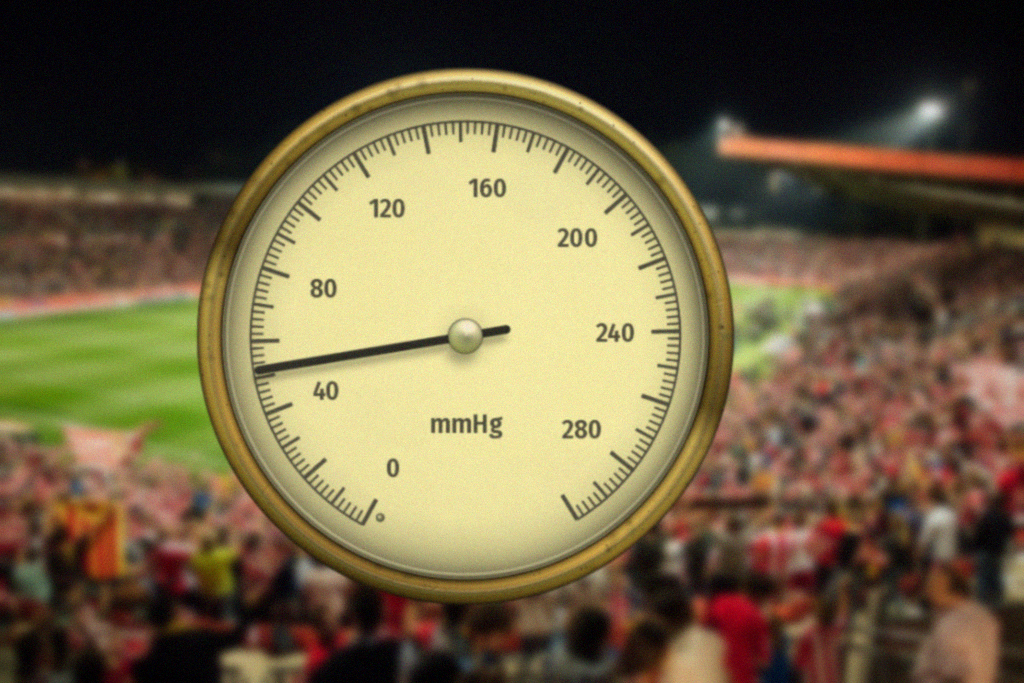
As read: **52** mmHg
